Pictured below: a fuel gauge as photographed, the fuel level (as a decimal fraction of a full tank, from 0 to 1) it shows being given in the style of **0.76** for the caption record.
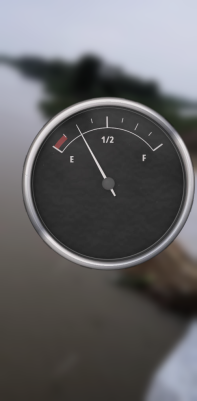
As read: **0.25**
